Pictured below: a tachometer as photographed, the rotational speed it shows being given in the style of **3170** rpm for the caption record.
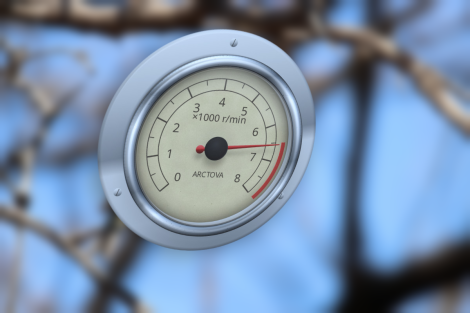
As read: **6500** rpm
